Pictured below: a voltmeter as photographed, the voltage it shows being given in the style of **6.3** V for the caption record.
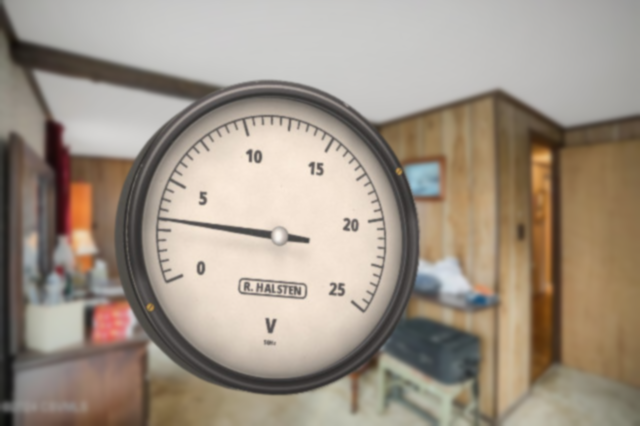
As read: **3** V
